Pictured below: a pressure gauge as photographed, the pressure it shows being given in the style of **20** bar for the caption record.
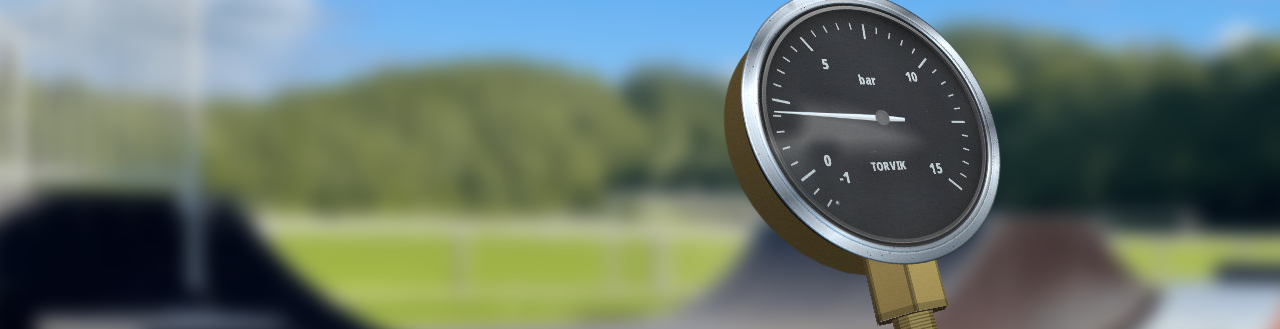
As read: **2** bar
